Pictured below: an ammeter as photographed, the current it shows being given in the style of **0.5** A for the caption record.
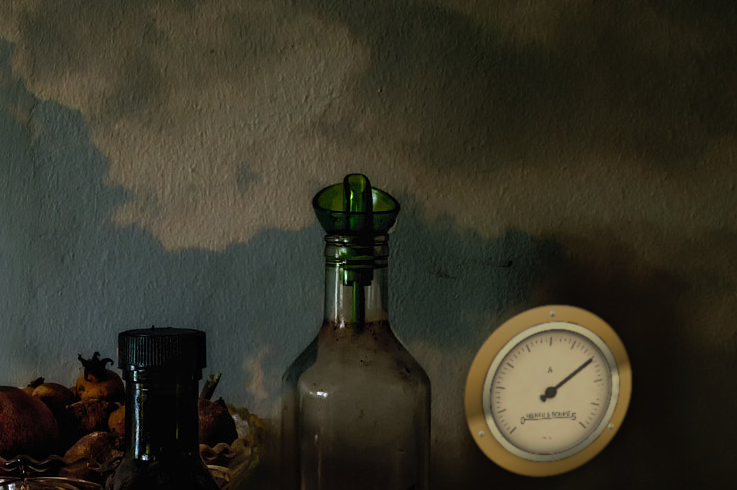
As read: **3.5** A
